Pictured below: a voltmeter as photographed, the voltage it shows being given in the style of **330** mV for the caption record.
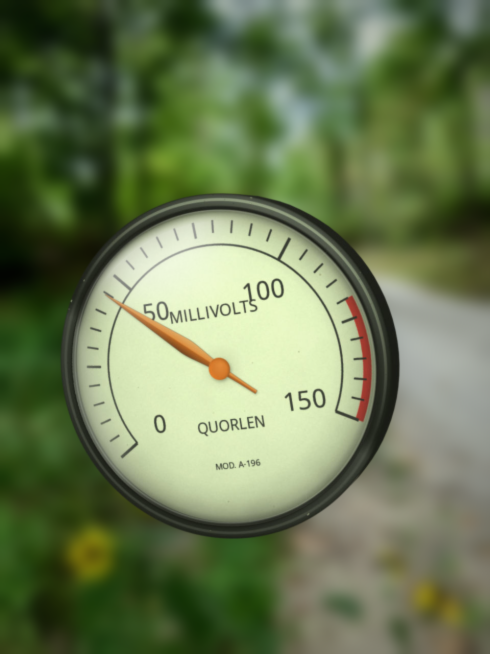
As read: **45** mV
